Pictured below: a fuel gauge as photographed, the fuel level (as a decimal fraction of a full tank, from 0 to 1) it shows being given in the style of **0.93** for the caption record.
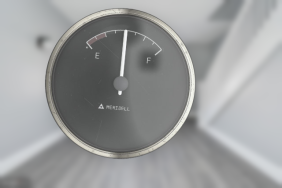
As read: **0.5**
